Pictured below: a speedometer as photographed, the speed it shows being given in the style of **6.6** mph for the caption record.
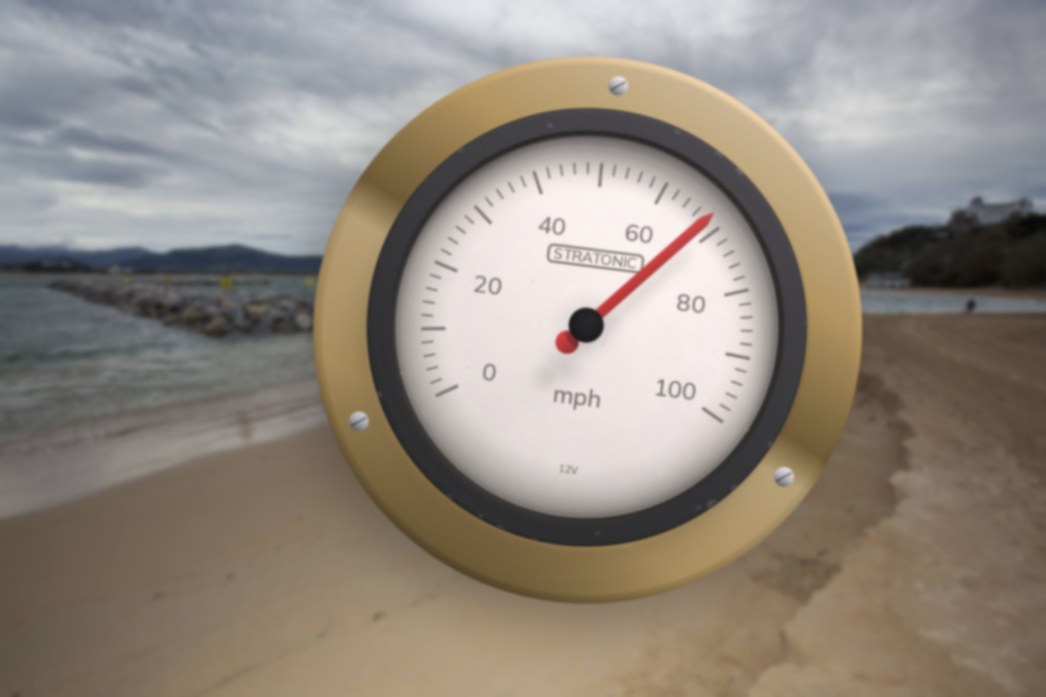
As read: **68** mph
